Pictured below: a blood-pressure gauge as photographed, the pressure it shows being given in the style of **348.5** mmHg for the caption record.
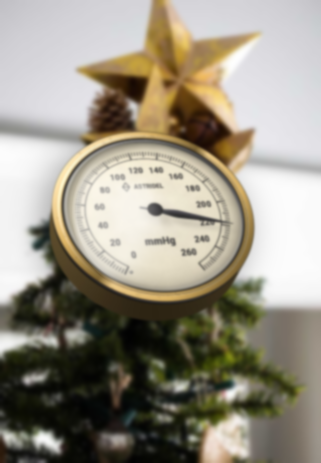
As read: **220** mmHg
